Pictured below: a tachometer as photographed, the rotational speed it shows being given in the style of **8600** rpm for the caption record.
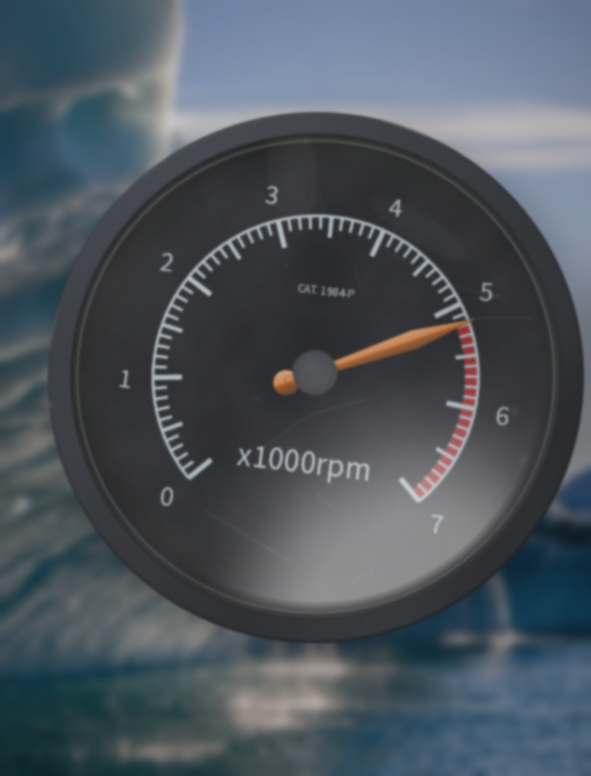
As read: **5200** rpm
